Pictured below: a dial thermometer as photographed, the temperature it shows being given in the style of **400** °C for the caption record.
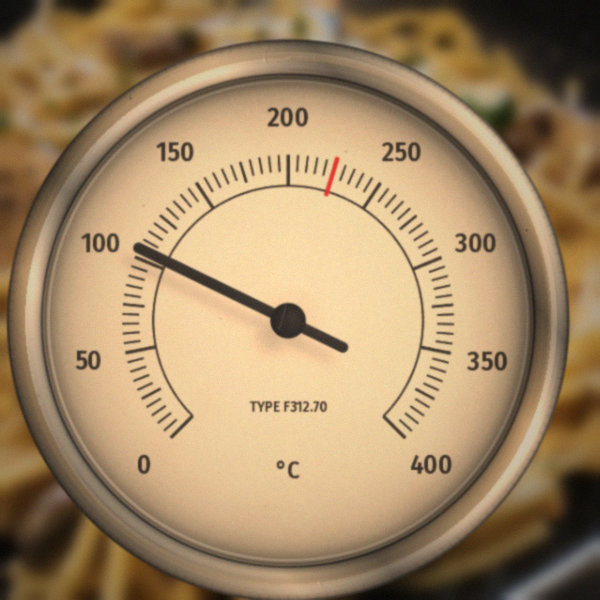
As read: **105** °C
